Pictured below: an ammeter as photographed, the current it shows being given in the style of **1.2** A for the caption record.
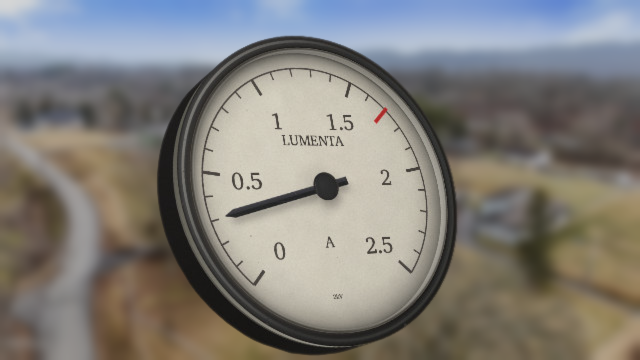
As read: **0.3** A
